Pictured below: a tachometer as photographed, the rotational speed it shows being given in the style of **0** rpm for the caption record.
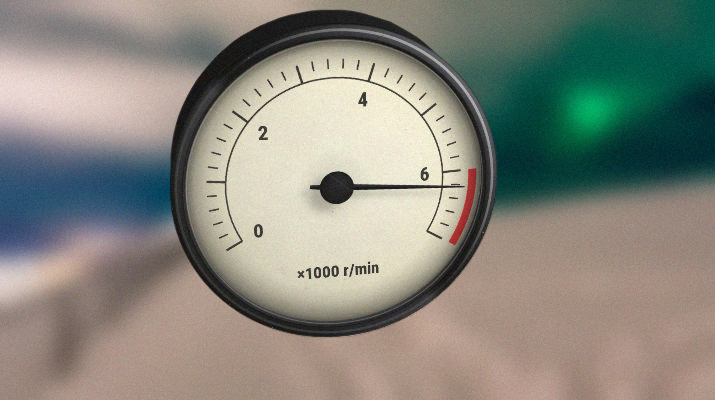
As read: **6200** rpm
